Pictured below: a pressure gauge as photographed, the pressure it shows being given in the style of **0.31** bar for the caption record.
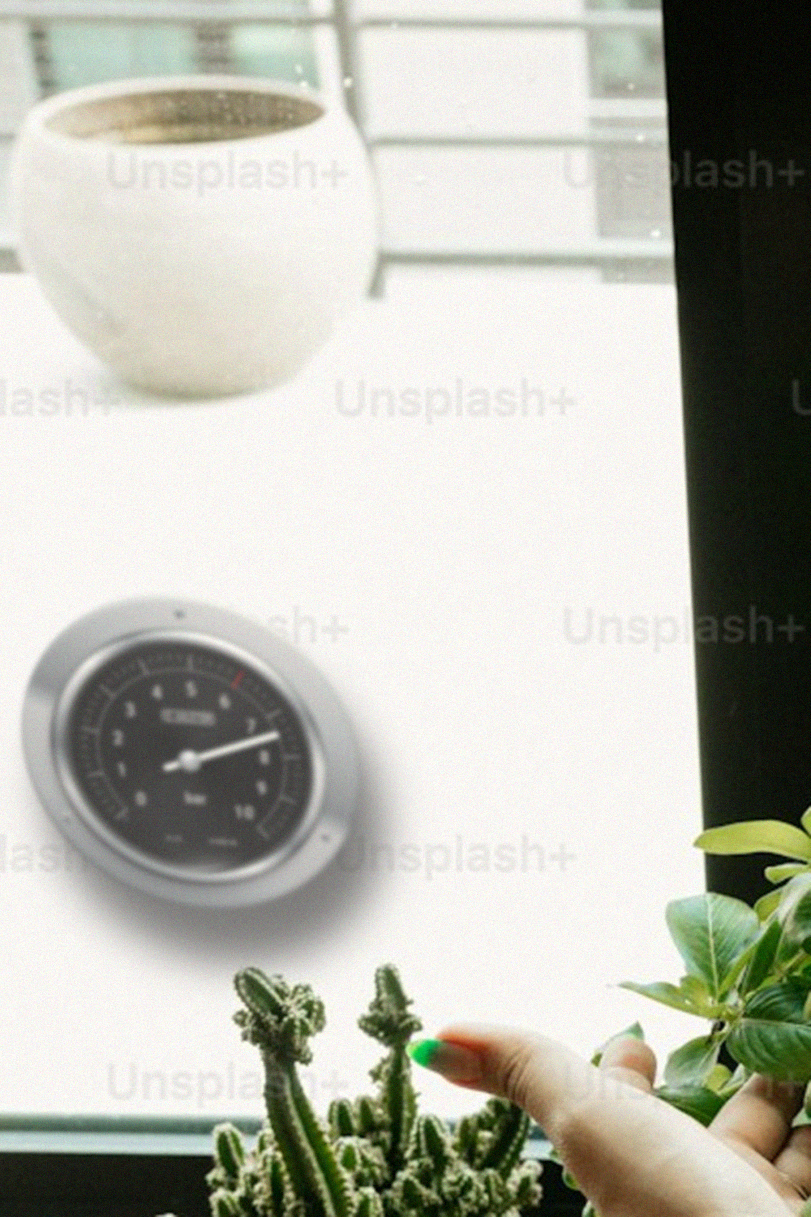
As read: **7.4** bar
